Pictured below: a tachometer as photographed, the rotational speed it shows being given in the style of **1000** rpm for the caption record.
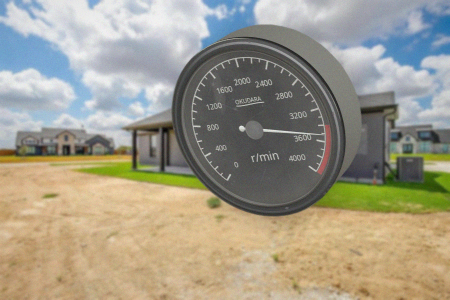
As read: **3500** rpm
